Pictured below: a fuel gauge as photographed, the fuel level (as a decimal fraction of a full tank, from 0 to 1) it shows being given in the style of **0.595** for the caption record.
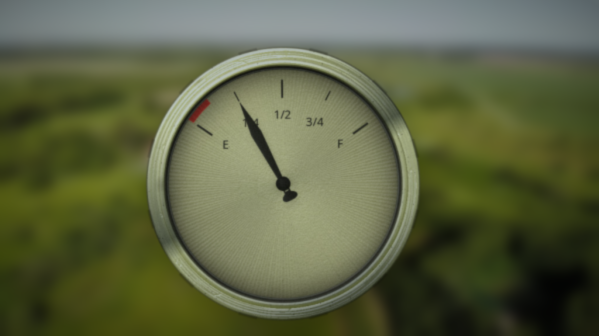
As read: **0.25**
